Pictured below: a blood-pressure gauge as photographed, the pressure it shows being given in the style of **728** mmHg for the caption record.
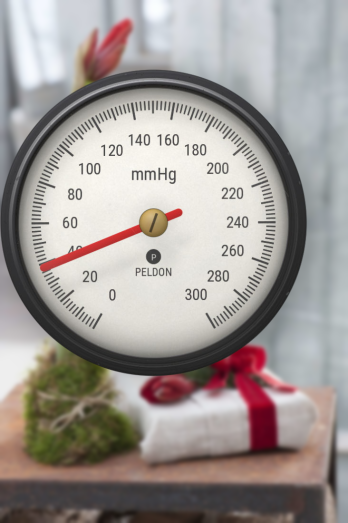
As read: **38** mmHg
